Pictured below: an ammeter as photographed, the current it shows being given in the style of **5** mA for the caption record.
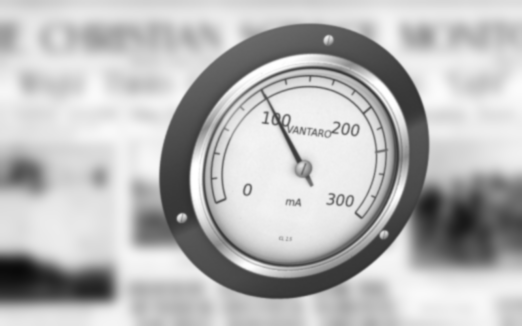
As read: **100** mA
